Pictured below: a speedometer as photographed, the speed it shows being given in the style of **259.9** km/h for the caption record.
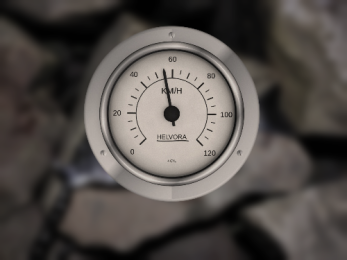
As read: **55** km/h
